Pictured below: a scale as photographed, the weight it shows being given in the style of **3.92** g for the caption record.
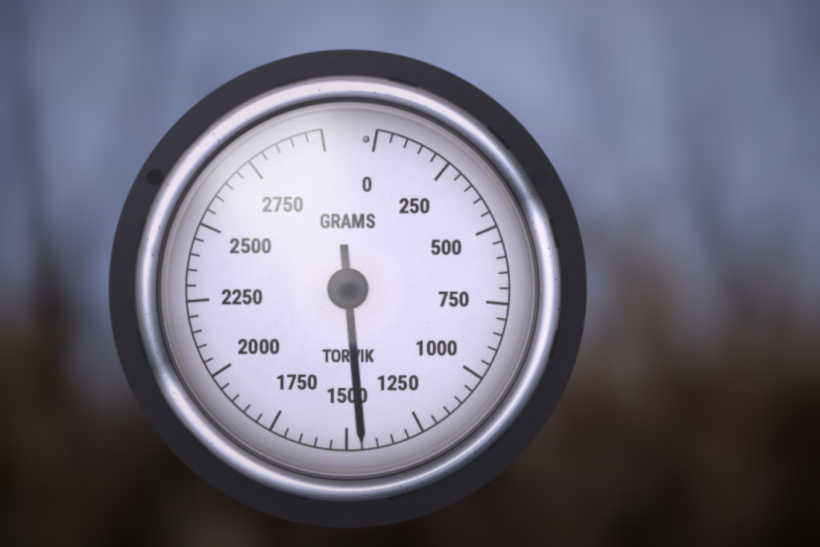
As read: **1450** g
